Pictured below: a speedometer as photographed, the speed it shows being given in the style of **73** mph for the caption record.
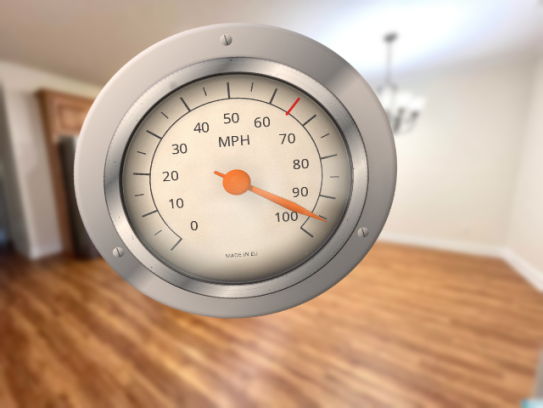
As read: **95** mph
